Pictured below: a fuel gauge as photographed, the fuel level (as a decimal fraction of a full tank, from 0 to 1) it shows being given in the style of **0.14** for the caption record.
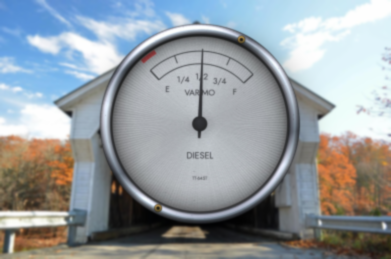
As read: **0.5**
